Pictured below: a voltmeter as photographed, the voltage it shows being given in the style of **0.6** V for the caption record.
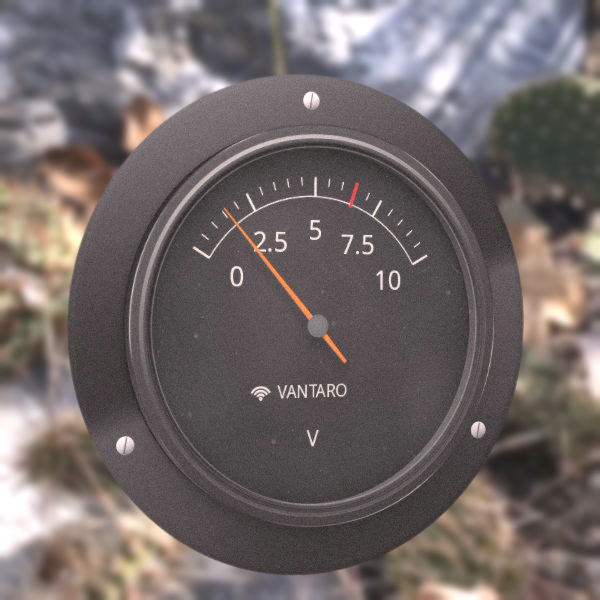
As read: **1.5** V
